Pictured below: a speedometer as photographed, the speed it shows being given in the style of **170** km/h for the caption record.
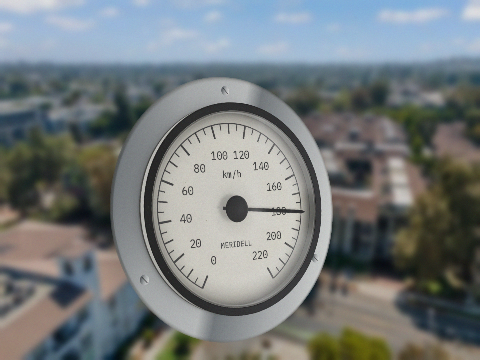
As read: **180** km/h
